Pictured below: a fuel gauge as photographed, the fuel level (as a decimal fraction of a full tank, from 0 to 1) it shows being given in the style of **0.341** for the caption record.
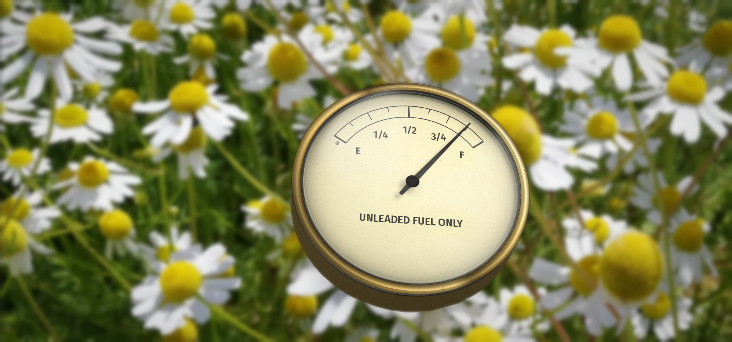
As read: **0.875**
